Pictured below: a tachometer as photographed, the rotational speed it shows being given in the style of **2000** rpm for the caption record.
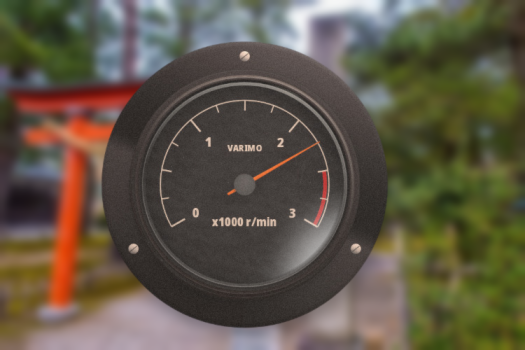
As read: **2250** rpm
